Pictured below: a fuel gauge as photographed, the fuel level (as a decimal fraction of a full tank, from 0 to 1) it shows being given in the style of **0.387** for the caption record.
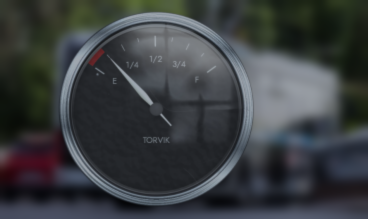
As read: **0.125**
